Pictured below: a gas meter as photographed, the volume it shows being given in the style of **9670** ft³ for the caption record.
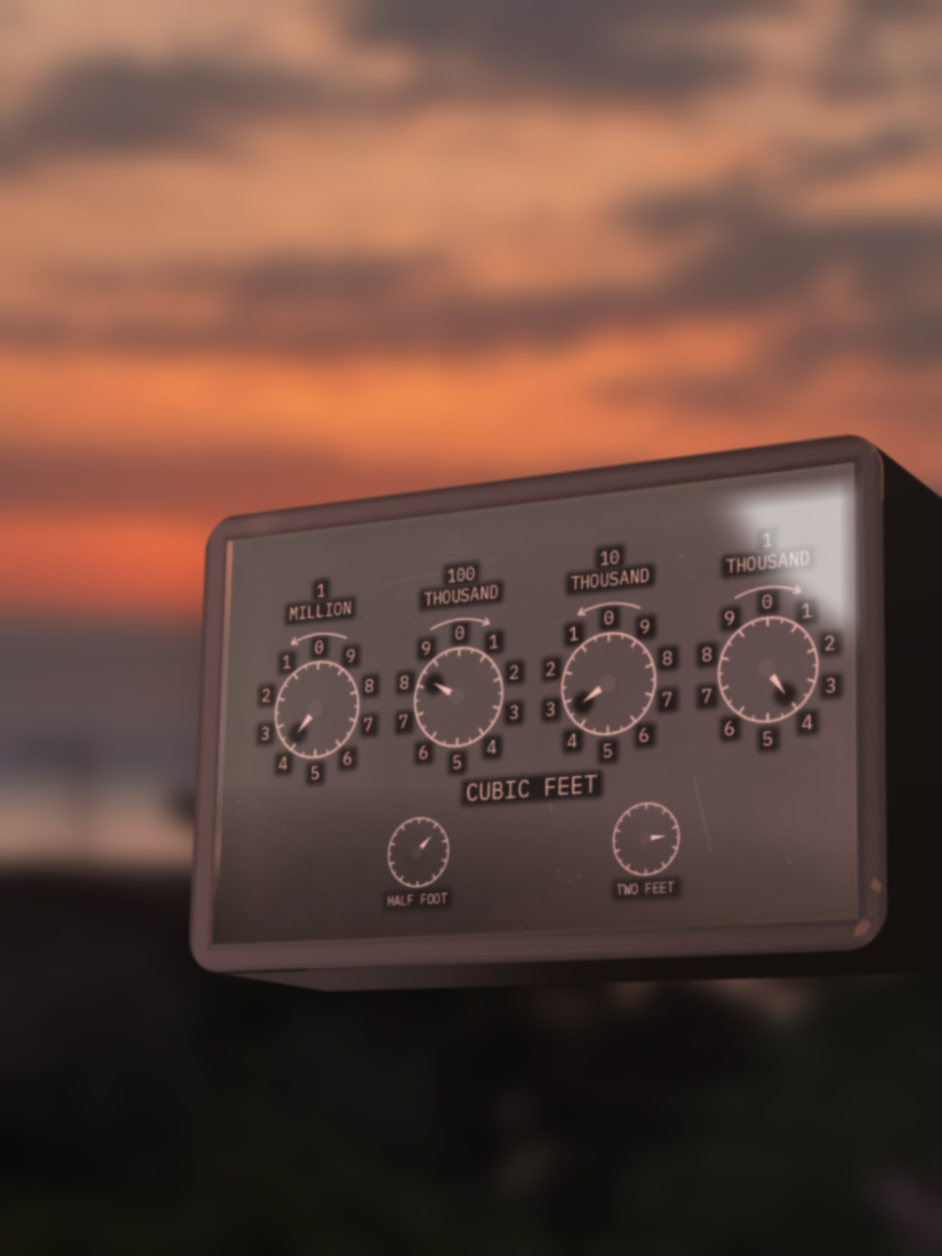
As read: **383400** ft³
